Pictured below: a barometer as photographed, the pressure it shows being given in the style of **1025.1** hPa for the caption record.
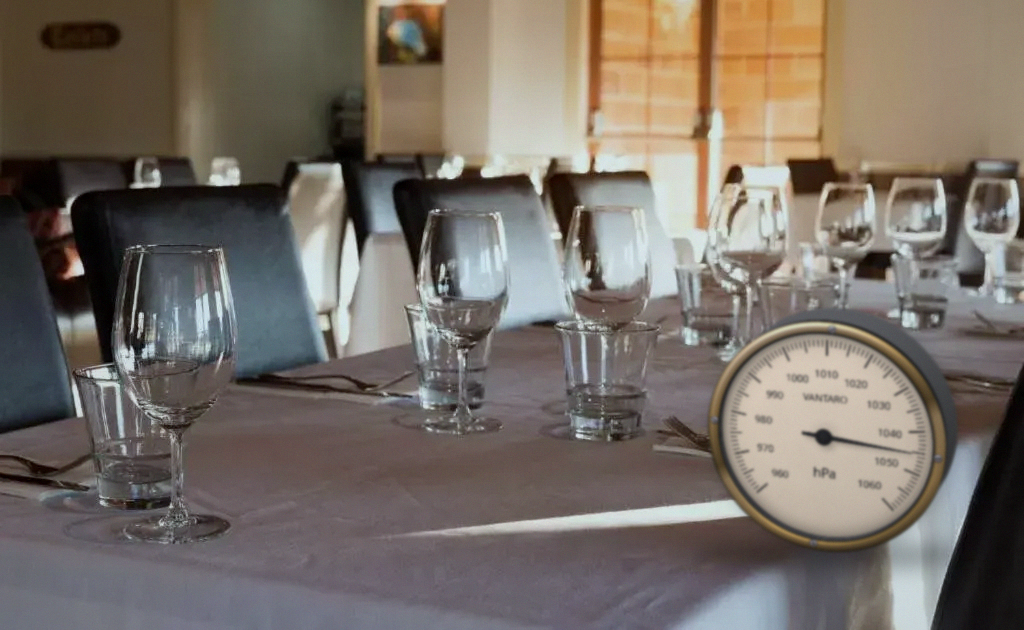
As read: **1045** hPa
